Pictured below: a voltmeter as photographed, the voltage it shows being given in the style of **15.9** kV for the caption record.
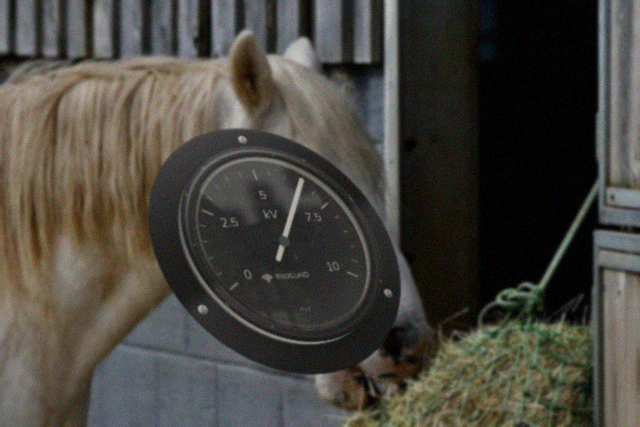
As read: **6.5** kV
